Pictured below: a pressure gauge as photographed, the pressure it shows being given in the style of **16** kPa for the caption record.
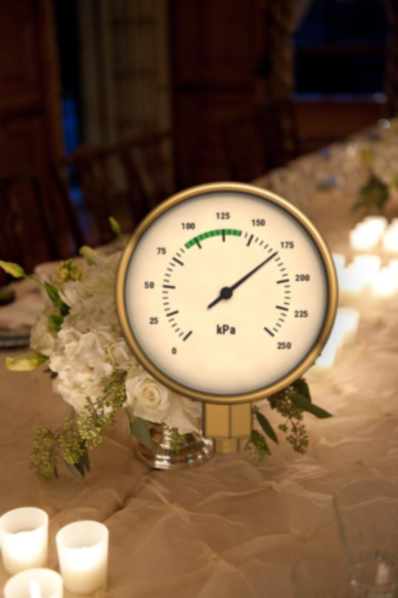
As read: **175** kPa
